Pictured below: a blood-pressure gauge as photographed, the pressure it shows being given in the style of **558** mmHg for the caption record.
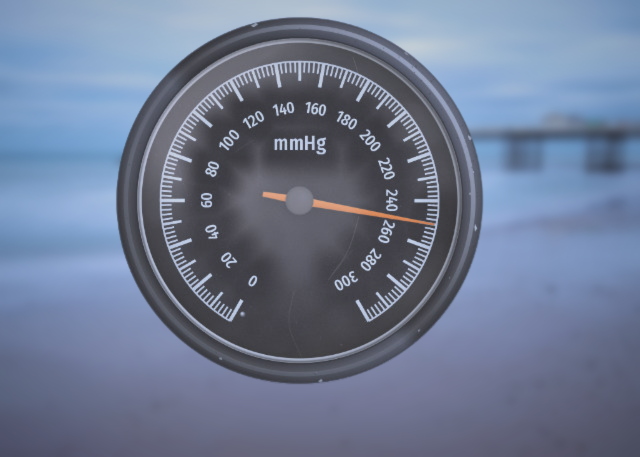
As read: **250** mmHg
